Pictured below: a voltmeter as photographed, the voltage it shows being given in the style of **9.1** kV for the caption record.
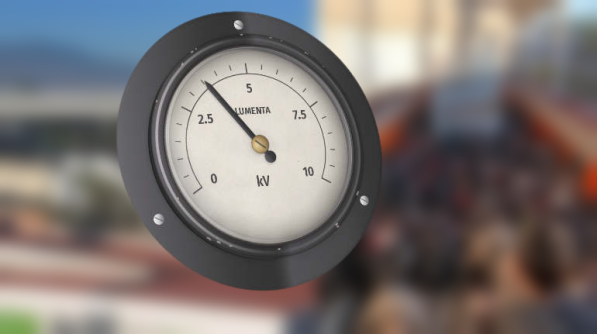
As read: **3.5** kV
